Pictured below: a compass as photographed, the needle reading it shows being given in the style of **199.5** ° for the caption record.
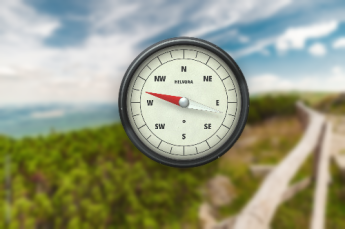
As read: **285** °
